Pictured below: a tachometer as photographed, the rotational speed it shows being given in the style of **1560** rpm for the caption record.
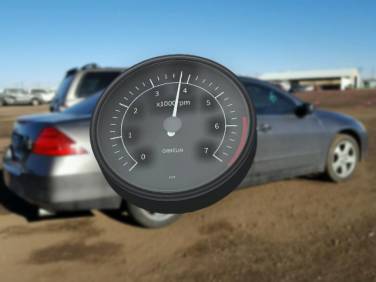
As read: **3800** rpm
